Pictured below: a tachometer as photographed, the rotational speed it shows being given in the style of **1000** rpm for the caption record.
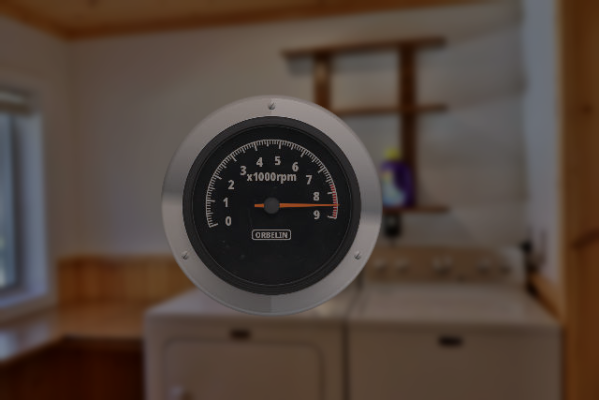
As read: **8500** rpm
